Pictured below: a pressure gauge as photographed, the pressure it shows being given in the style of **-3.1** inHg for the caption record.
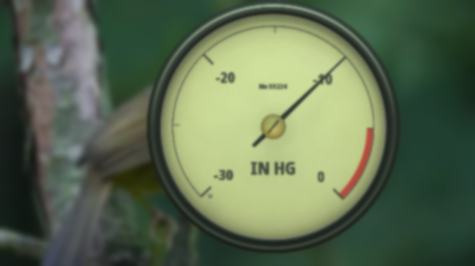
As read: **-10** inHg
